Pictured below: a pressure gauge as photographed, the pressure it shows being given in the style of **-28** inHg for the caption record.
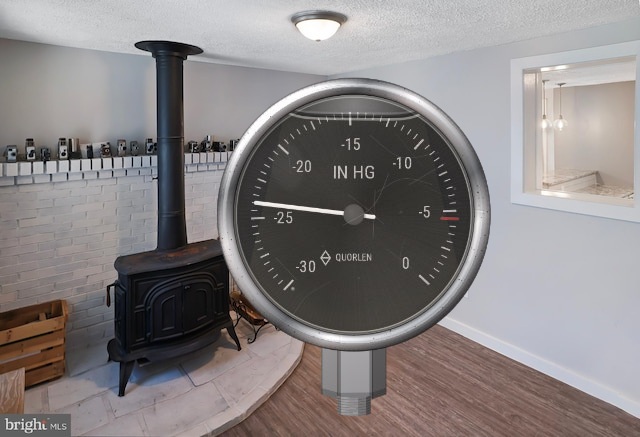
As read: **-24** inHg
